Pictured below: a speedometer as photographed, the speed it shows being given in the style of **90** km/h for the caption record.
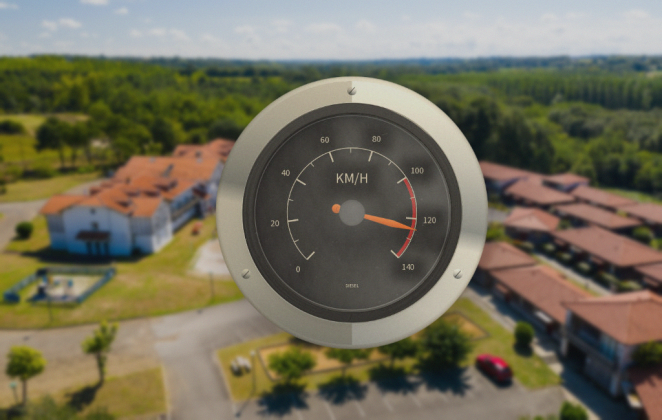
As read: **125** km/h
